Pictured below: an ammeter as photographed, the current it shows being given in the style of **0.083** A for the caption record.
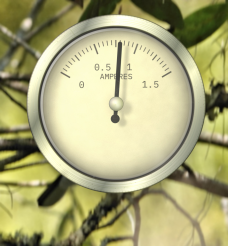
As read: **0.8** A
